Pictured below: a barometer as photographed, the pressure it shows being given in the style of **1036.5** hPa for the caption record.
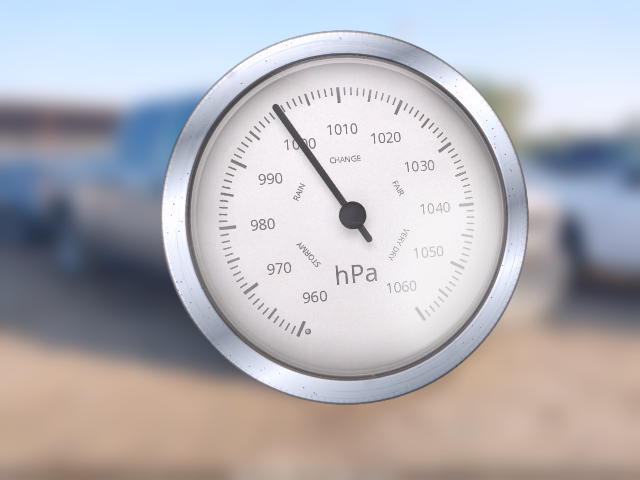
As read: **1000** hPa
